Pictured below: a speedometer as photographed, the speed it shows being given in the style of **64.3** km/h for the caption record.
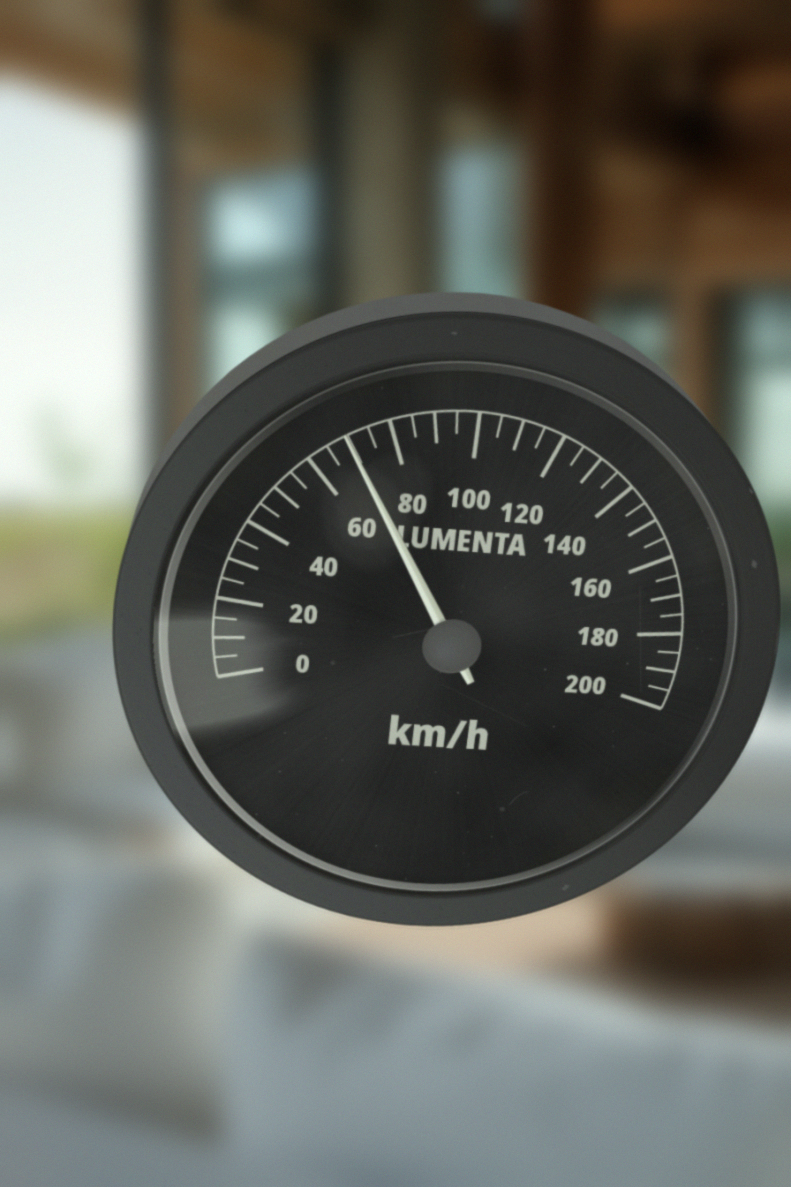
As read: **70** km/h
